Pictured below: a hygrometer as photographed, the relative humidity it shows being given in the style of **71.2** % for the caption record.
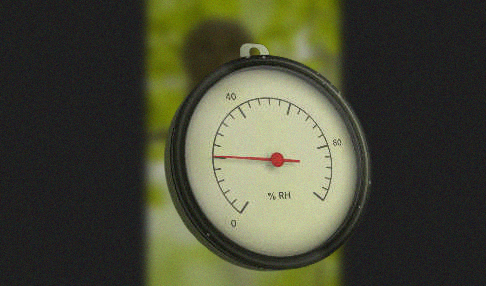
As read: **20** %
